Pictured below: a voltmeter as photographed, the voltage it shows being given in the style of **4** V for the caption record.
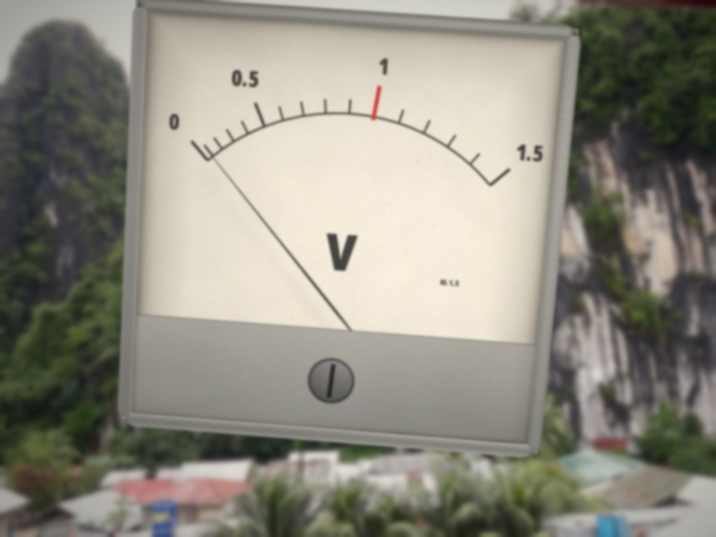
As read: **0.1** V
